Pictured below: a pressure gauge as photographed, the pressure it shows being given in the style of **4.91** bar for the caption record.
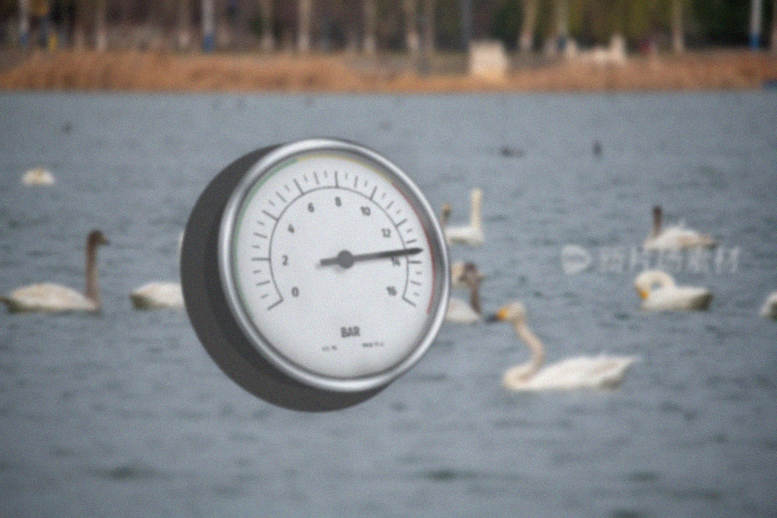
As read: **13.5** bar
